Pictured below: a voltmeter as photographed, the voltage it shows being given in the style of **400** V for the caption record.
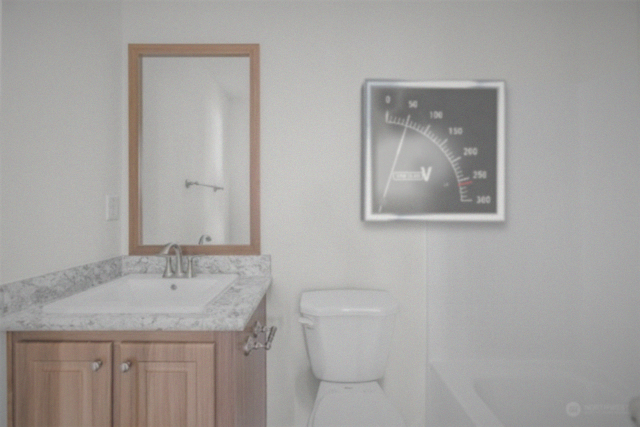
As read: **50** V
